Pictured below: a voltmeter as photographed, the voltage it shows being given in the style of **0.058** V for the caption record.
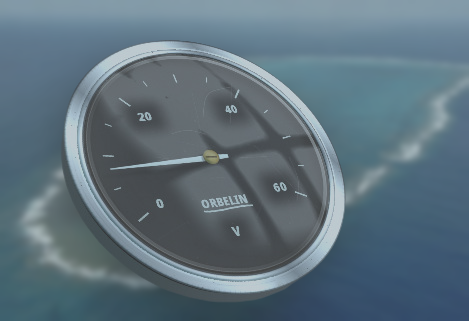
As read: **7.5** V
